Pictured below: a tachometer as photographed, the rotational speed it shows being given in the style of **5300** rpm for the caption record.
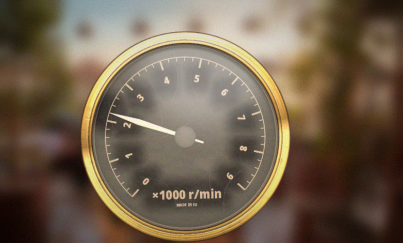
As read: **2200** rpm
